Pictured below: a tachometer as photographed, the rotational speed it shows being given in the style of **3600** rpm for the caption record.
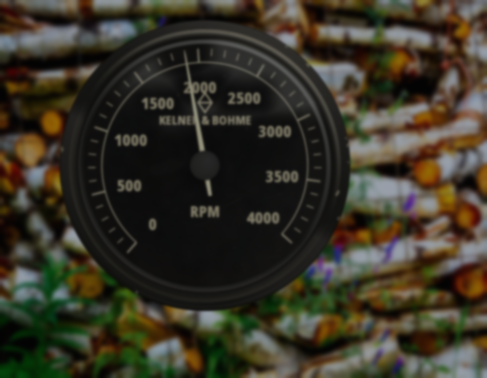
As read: **1900** rpm
